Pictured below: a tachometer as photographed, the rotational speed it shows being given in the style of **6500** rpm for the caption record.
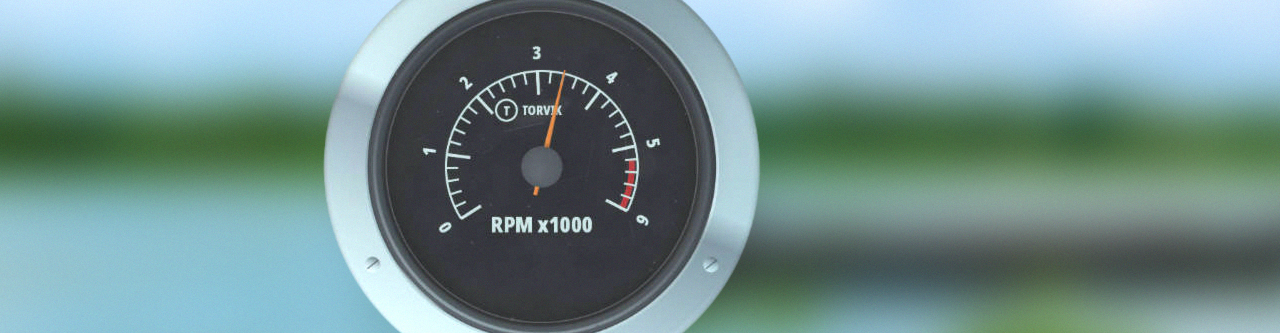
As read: **3400** rpm
